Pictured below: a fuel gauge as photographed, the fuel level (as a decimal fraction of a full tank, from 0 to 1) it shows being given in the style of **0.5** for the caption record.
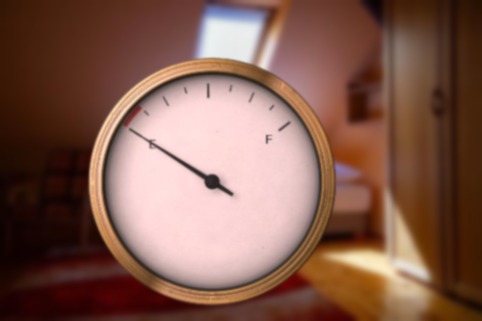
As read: **0**
